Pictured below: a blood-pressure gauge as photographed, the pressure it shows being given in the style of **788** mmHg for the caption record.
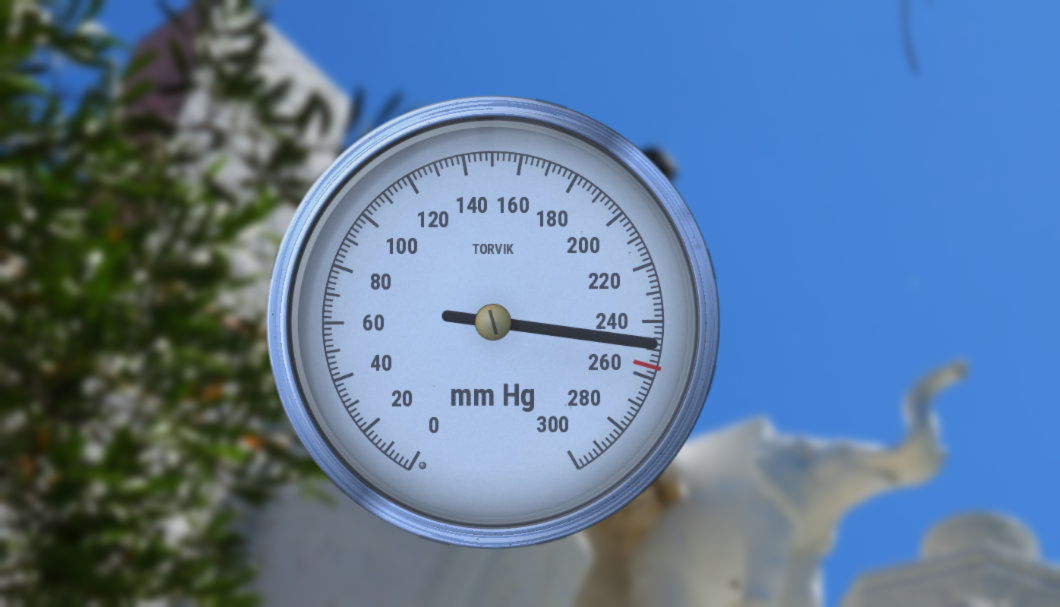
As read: **248** mmHg
